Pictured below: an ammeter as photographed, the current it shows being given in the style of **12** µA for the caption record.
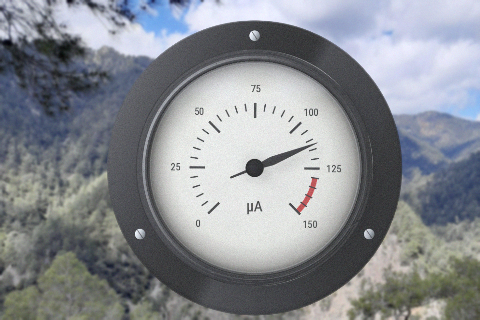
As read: **112.5** µA
